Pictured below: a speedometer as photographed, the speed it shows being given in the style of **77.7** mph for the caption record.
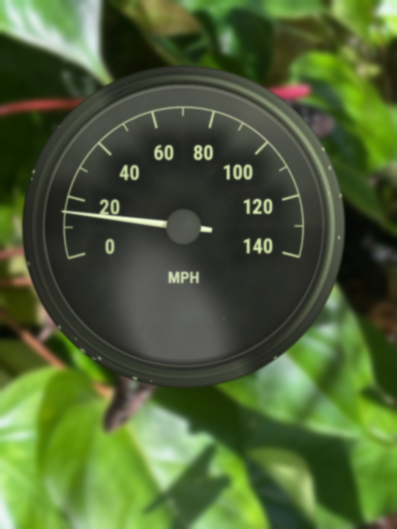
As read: **15** mph
